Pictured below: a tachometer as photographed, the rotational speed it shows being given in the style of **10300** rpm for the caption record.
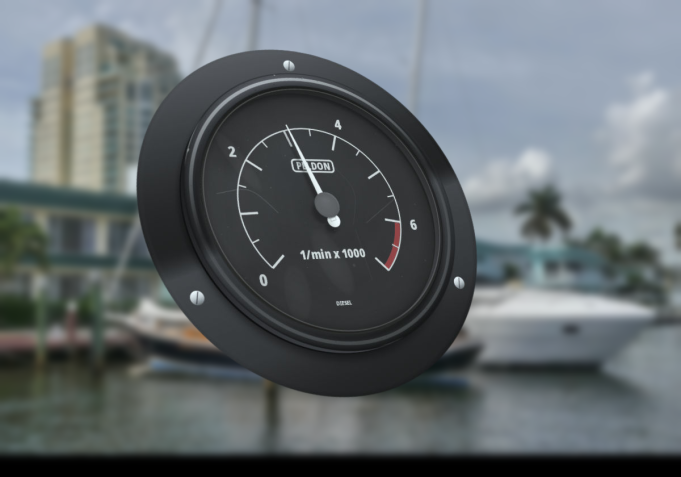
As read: **3000** rpm
